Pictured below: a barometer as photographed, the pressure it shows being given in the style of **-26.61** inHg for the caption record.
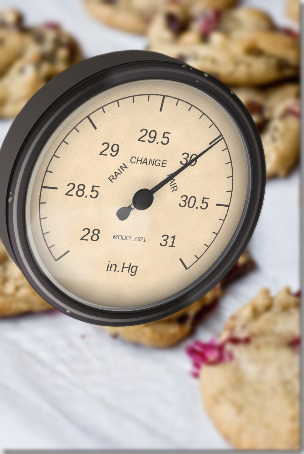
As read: **30** inHg
